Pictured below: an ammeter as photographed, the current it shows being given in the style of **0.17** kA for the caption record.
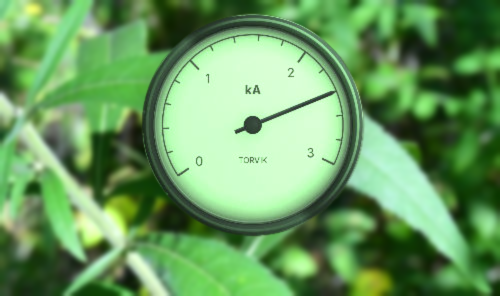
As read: **2.4** kA
